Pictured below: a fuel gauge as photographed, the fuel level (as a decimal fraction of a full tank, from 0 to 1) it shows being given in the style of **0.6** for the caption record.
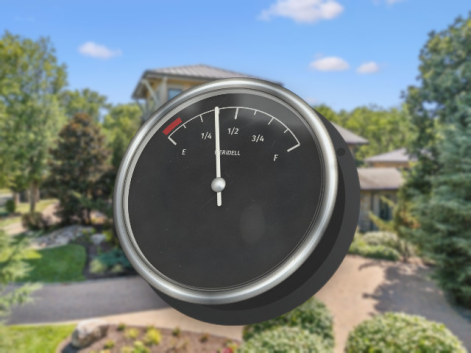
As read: **0.375**
